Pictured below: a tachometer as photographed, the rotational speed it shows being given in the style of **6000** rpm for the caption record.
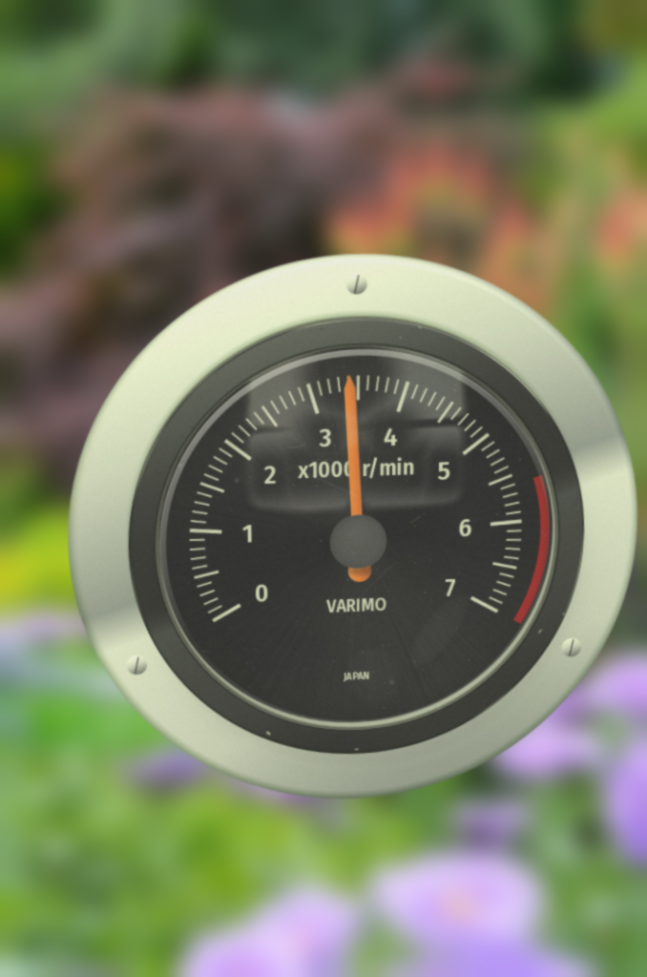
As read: **3400** rpm
